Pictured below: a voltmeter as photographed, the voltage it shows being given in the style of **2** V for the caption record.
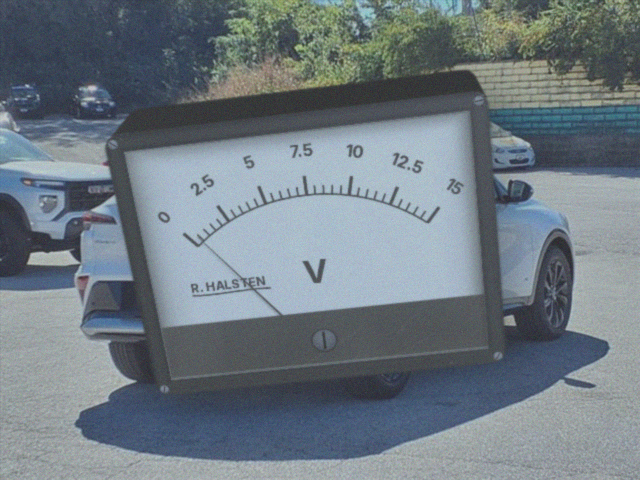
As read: **0.5** V
